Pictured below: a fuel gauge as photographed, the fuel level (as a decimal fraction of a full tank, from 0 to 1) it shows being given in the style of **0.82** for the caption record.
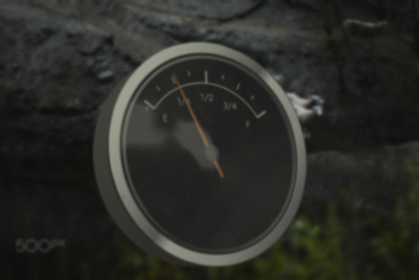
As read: **0.25**
